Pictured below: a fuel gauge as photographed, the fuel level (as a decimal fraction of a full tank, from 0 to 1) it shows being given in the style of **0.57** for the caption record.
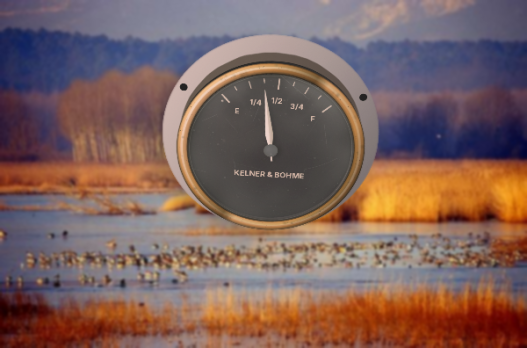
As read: **0.375**
